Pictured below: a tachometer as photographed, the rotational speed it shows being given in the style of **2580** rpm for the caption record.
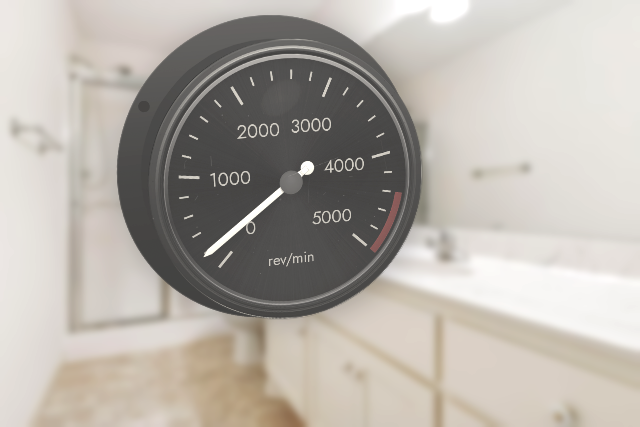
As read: **200** rpm
